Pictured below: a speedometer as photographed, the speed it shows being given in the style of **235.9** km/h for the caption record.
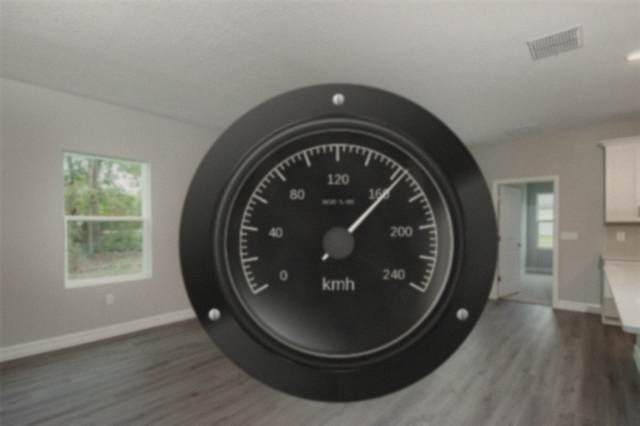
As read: **164** km/h
